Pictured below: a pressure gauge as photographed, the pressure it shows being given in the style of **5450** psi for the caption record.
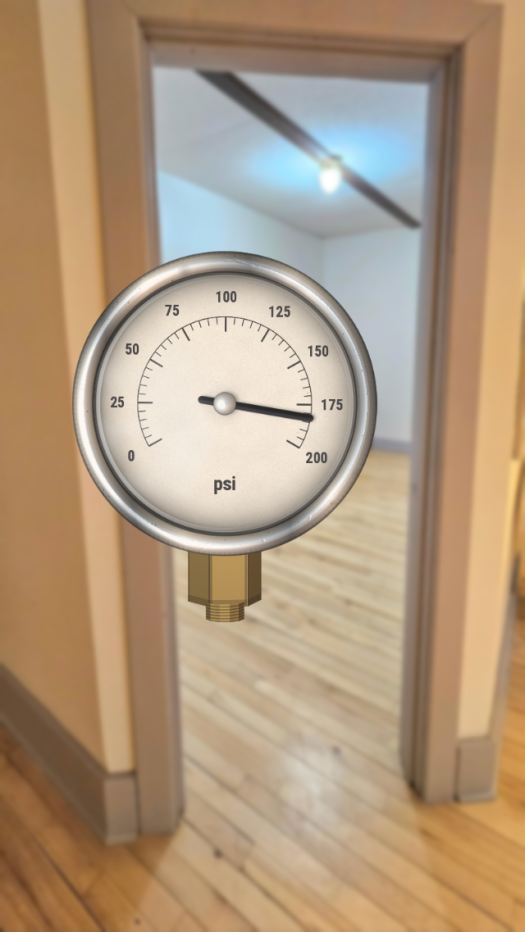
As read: **182.5** psi
